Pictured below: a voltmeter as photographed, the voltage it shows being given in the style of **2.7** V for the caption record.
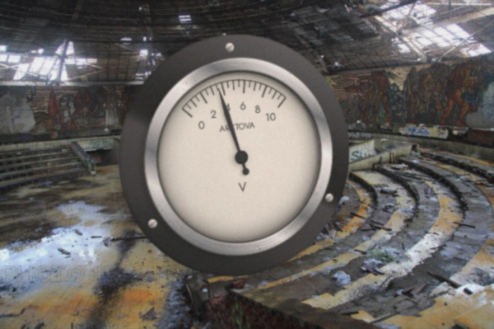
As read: **3.5** V
